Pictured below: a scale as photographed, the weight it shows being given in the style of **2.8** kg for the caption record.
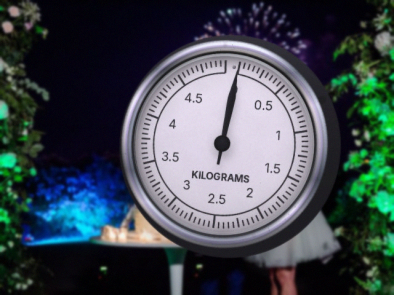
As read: **0** kg
